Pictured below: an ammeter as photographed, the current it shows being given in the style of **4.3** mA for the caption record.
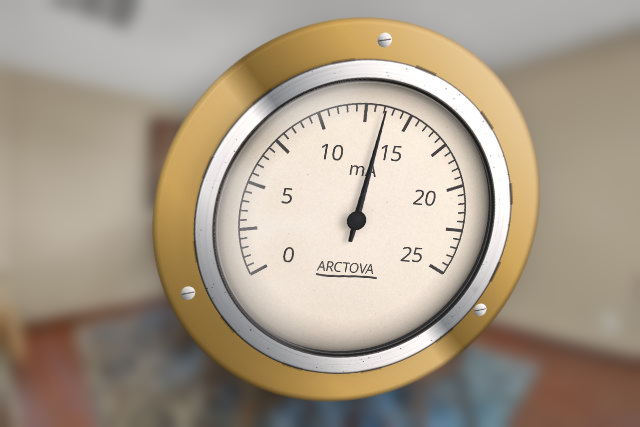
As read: **13.5** mA
